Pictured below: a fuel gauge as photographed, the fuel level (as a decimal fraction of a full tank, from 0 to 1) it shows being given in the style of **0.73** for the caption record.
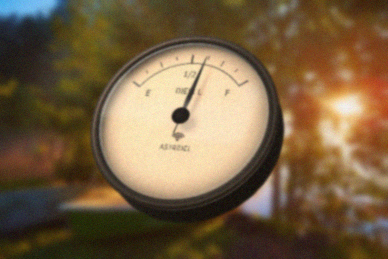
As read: **0.625**
